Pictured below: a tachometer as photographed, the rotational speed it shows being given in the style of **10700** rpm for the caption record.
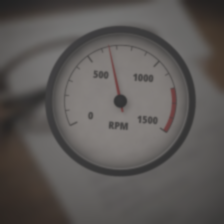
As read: **650** rpm
